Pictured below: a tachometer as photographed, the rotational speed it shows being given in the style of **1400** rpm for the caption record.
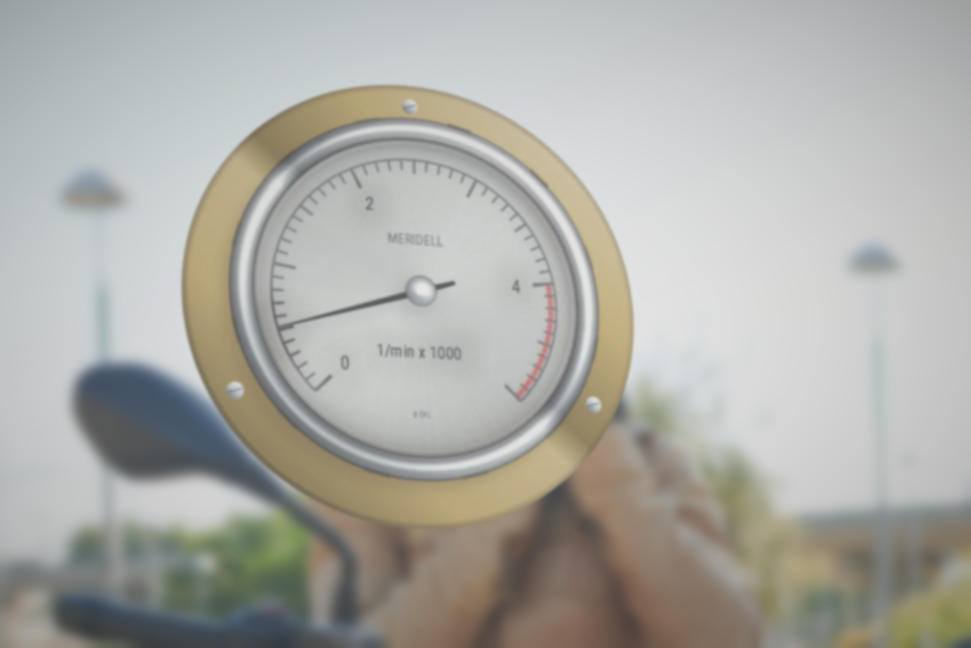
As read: **500** rpm
